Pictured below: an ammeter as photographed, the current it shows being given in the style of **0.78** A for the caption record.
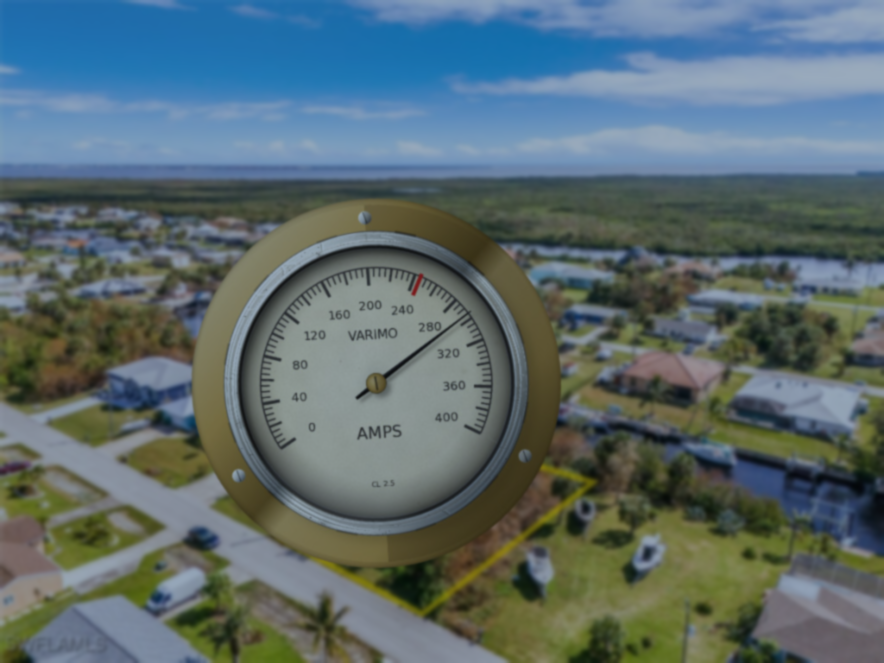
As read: **295** A
